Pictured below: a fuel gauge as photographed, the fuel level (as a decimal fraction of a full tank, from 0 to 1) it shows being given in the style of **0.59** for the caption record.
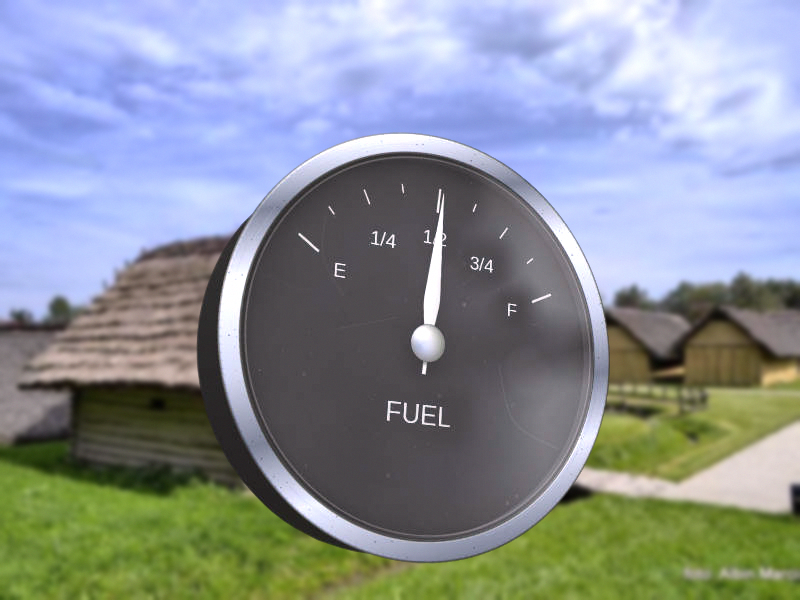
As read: **0.5**
